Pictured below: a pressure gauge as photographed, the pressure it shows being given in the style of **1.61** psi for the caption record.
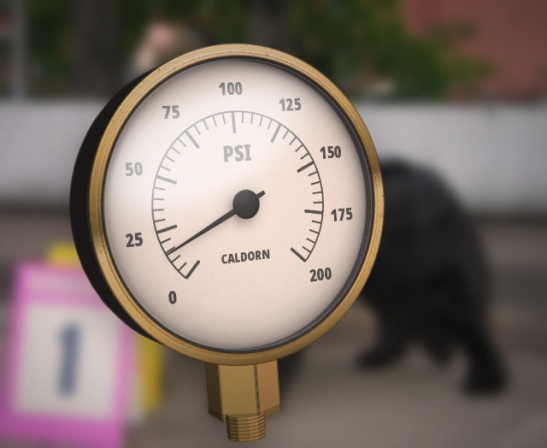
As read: **15** psi
